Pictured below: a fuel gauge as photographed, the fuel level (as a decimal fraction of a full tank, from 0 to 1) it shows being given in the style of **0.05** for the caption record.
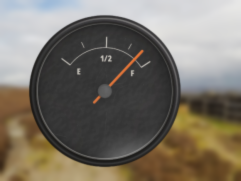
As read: **0.875**
